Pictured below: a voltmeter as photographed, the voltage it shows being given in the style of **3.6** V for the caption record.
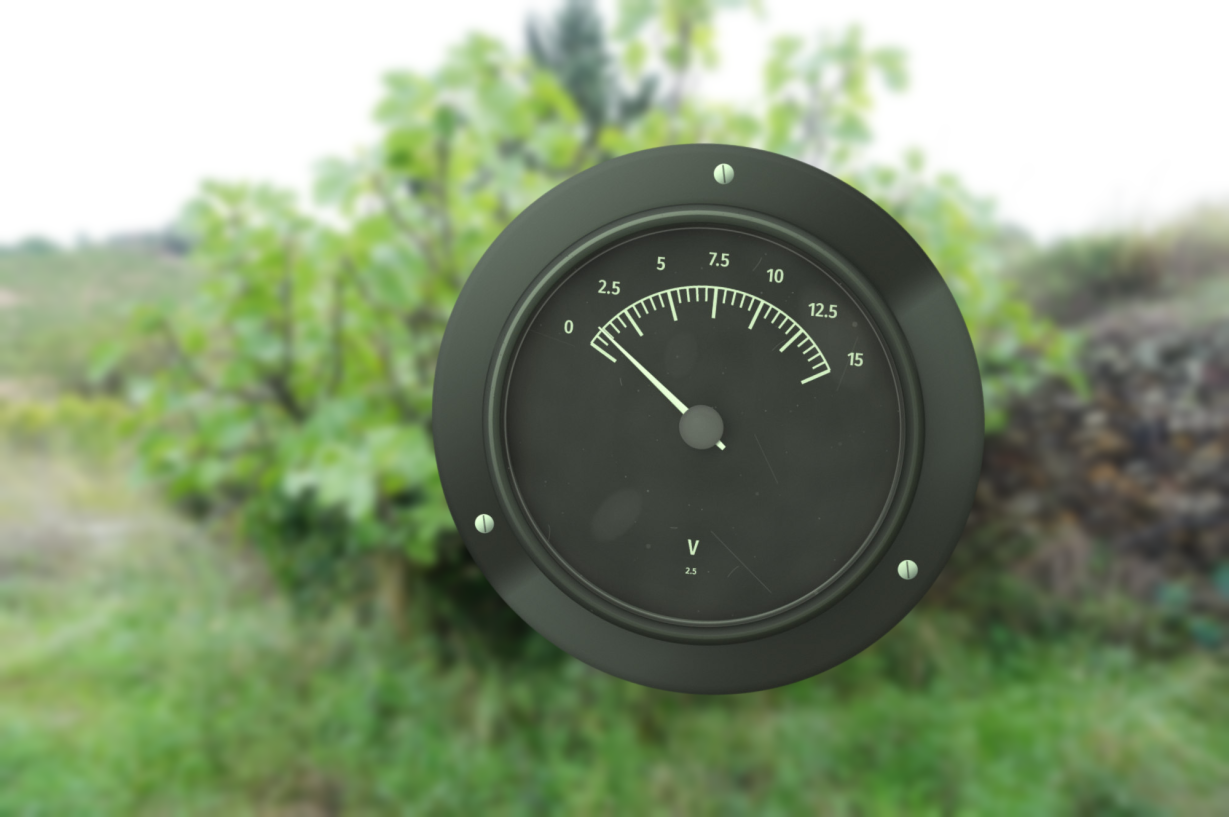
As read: **1** V
